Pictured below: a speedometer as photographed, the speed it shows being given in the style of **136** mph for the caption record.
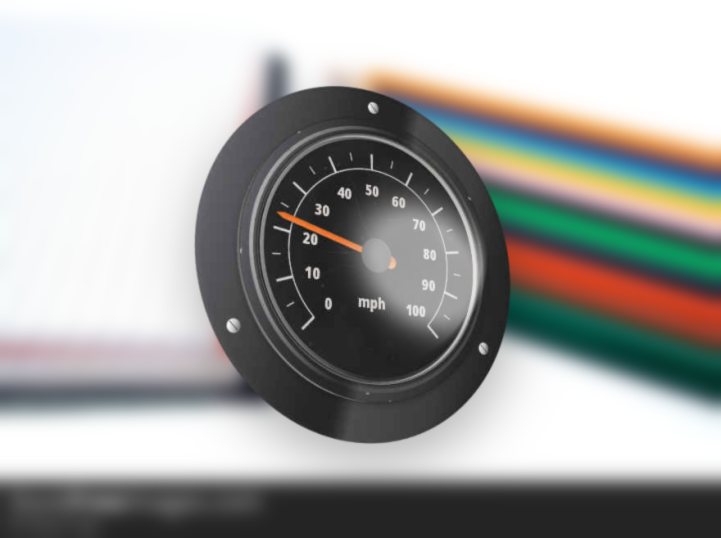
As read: **22.5** mph
